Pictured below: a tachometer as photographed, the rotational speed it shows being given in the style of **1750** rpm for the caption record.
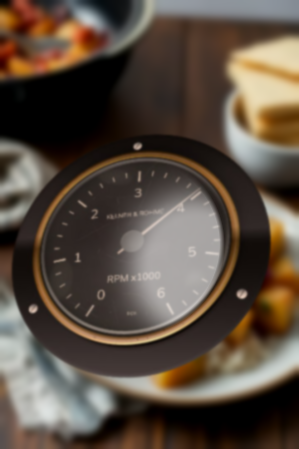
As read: **4000** rpm
